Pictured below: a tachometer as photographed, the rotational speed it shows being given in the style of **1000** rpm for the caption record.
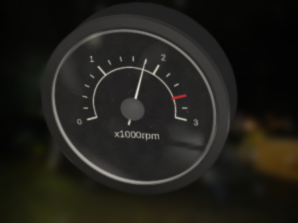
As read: **1800** rpm
